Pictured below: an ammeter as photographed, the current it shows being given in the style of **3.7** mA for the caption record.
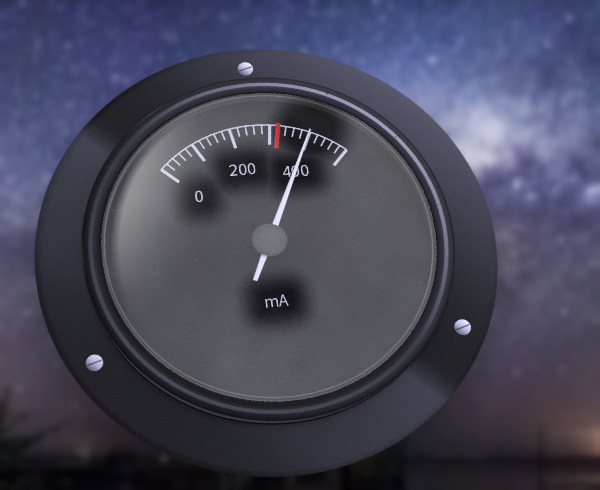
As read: **400** mA
